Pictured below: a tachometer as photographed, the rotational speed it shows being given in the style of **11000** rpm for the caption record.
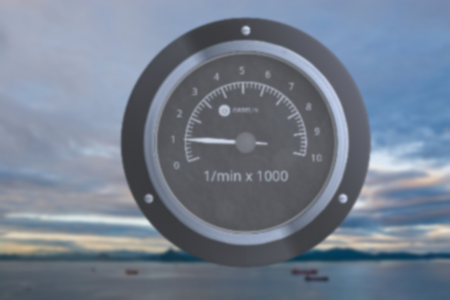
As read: **1000** rpm
